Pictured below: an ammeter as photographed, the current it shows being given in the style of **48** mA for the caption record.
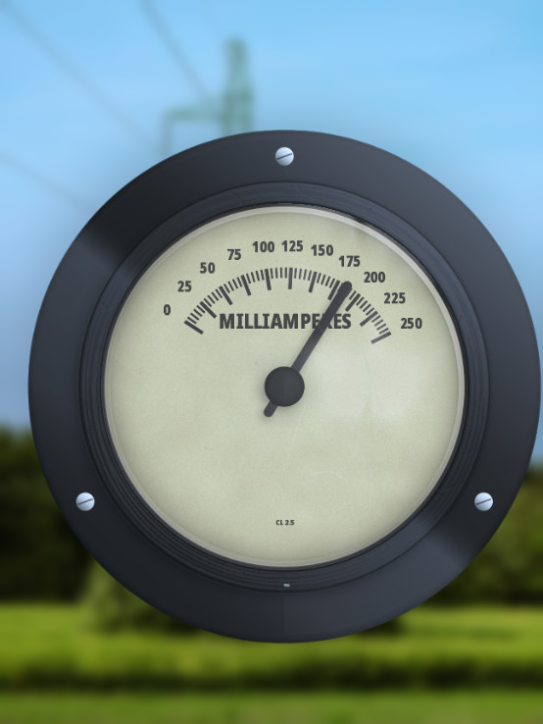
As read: **185** mA
